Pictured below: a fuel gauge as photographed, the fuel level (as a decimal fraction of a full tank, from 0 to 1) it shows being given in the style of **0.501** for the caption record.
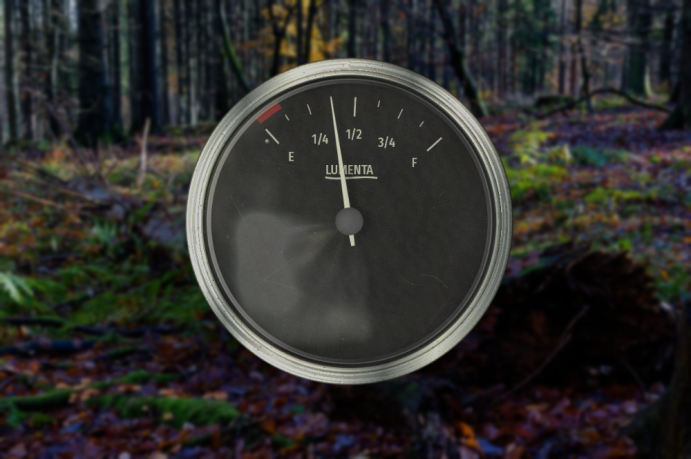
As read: **0.375**
